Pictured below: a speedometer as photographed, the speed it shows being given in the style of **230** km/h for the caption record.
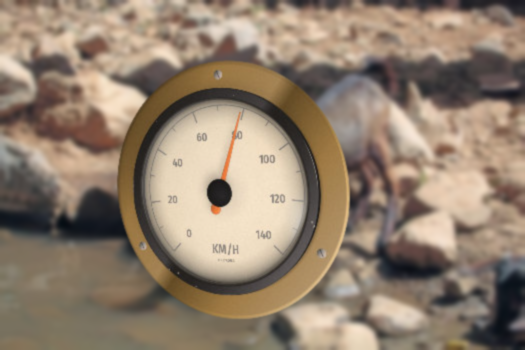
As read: **80** km/h
